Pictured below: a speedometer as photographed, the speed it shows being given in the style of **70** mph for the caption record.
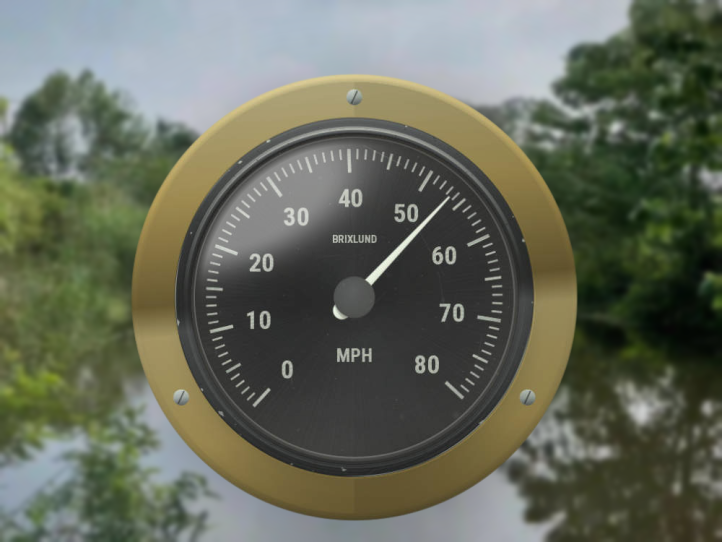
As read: **53.5** mph
